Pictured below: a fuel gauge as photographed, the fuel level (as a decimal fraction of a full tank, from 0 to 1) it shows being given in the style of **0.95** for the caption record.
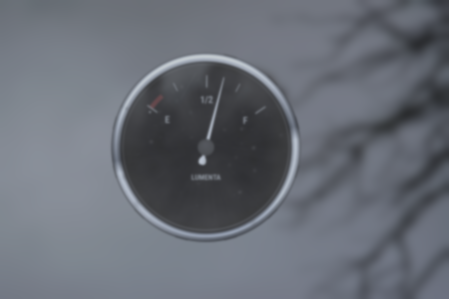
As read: **0.625**
